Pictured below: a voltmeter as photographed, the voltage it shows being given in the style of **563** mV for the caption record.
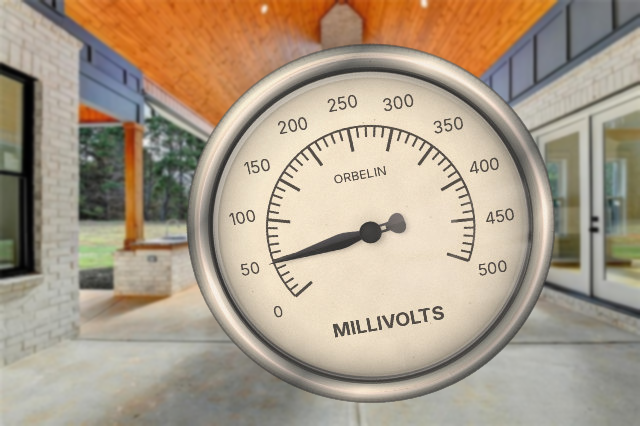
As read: **50** mV
